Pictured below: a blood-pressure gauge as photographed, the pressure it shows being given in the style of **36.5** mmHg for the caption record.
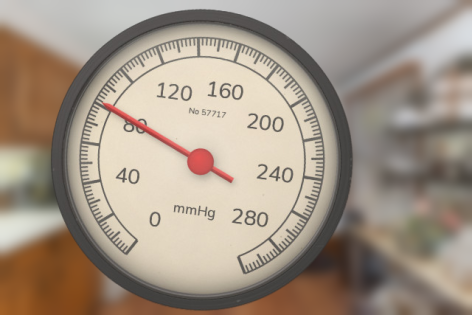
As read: **82** mmHg
